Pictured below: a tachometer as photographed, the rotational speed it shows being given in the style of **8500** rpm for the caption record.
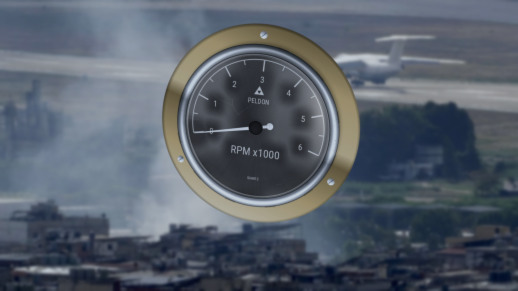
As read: **0** rpm
